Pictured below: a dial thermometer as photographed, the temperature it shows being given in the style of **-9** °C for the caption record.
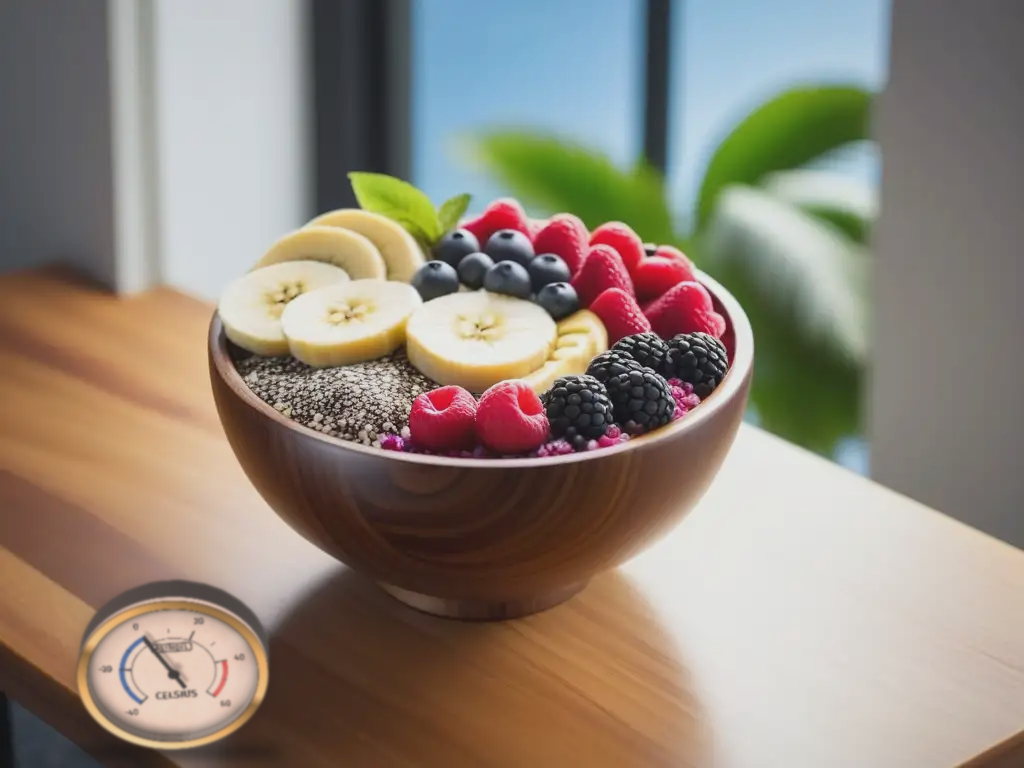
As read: **0** °C
